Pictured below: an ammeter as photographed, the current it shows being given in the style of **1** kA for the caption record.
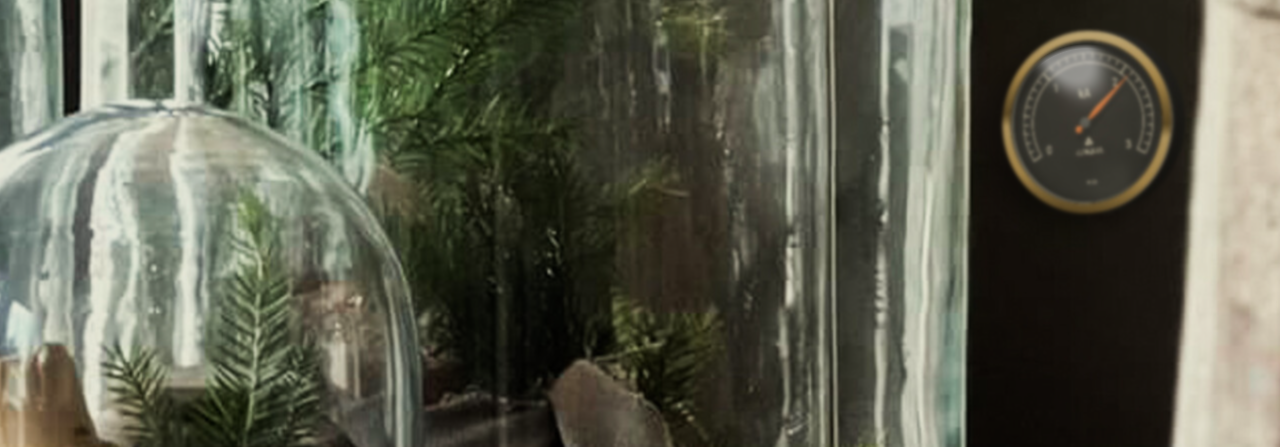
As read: **2.1** kA
